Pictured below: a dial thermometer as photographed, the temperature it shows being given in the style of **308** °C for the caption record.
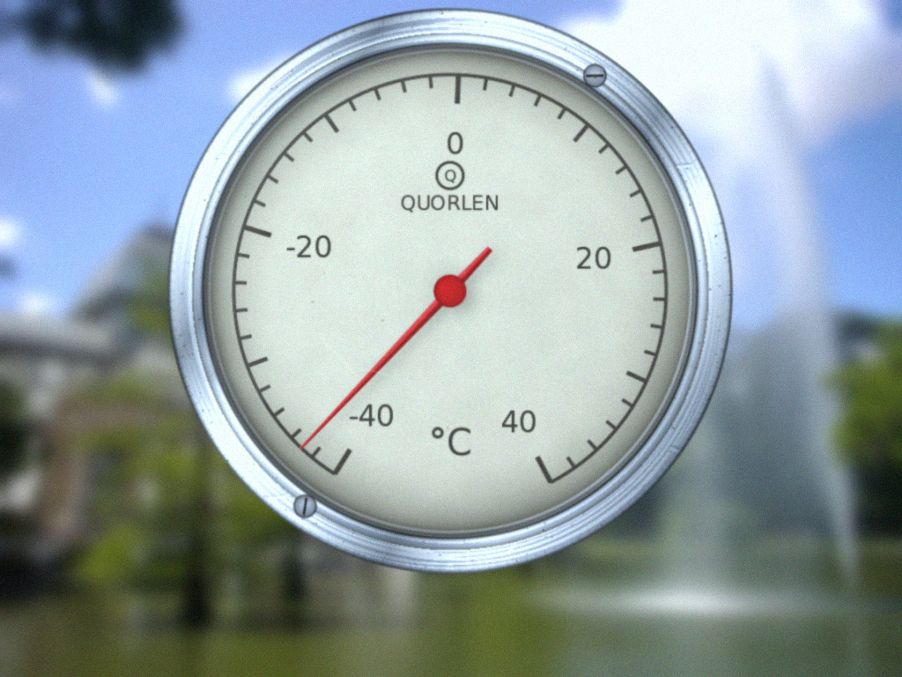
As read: **-37** °C
